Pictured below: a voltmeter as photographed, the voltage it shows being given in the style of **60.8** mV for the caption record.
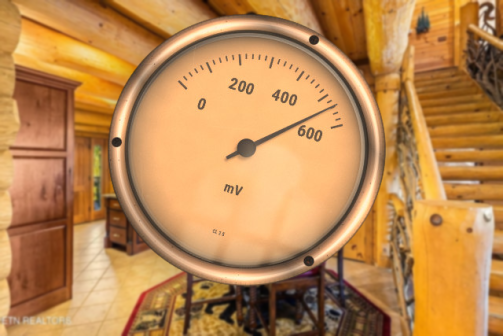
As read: **540** mV
